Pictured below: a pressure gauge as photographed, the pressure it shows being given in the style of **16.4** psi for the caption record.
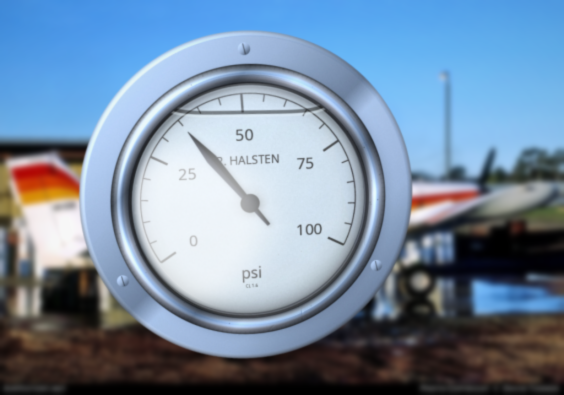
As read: **35** psi
